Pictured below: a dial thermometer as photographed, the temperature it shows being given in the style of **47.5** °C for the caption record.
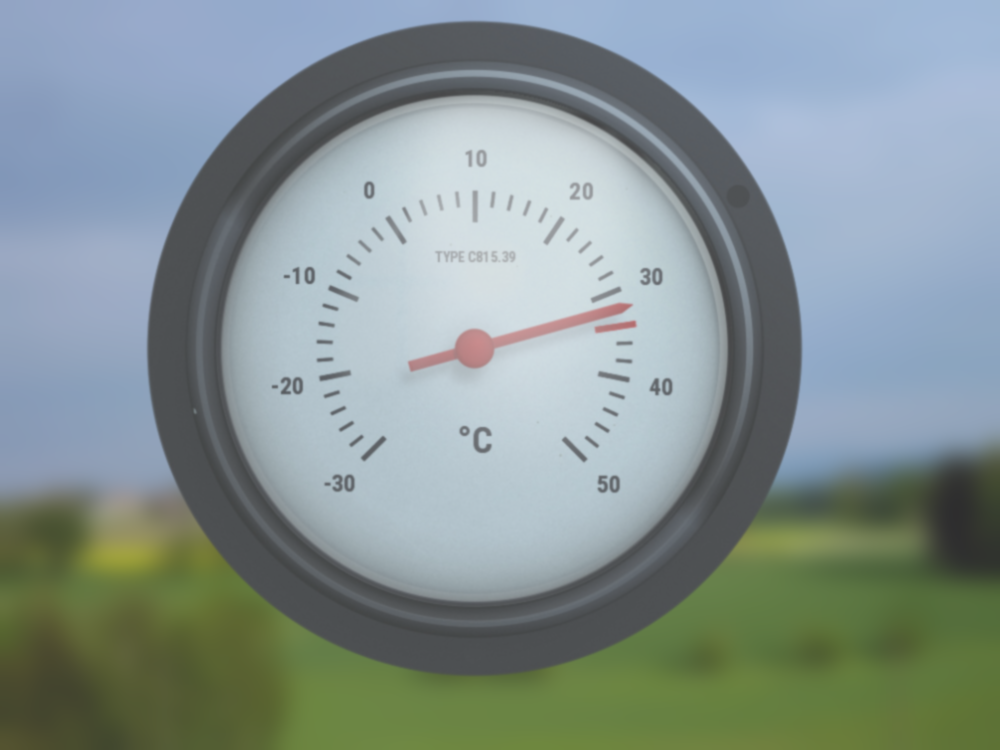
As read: **32** °C
